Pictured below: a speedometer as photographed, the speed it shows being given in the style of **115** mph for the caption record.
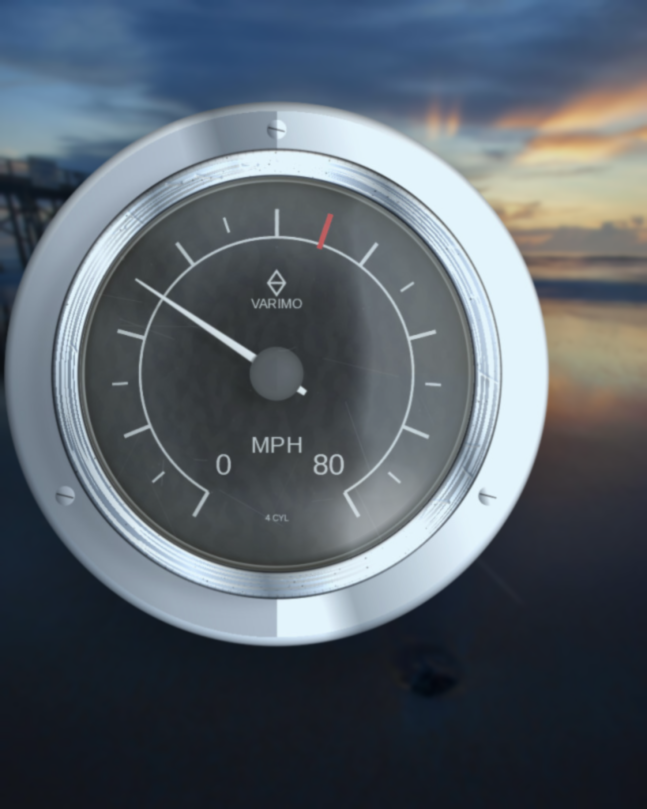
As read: **25** mph
